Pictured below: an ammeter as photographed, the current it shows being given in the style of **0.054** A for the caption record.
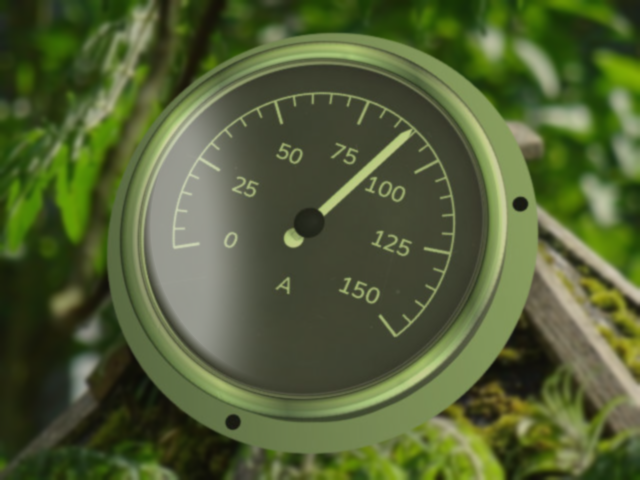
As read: **90** A
